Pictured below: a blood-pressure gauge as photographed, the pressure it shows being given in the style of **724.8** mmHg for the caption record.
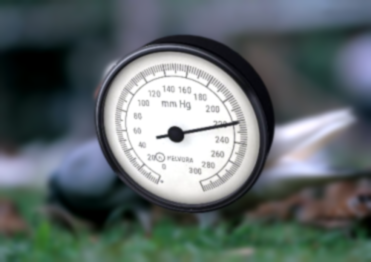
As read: **220** mmHg
